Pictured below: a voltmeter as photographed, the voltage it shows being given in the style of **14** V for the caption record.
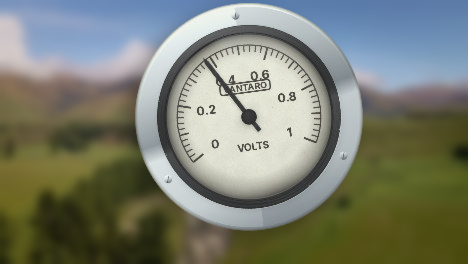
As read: **0.38** V
